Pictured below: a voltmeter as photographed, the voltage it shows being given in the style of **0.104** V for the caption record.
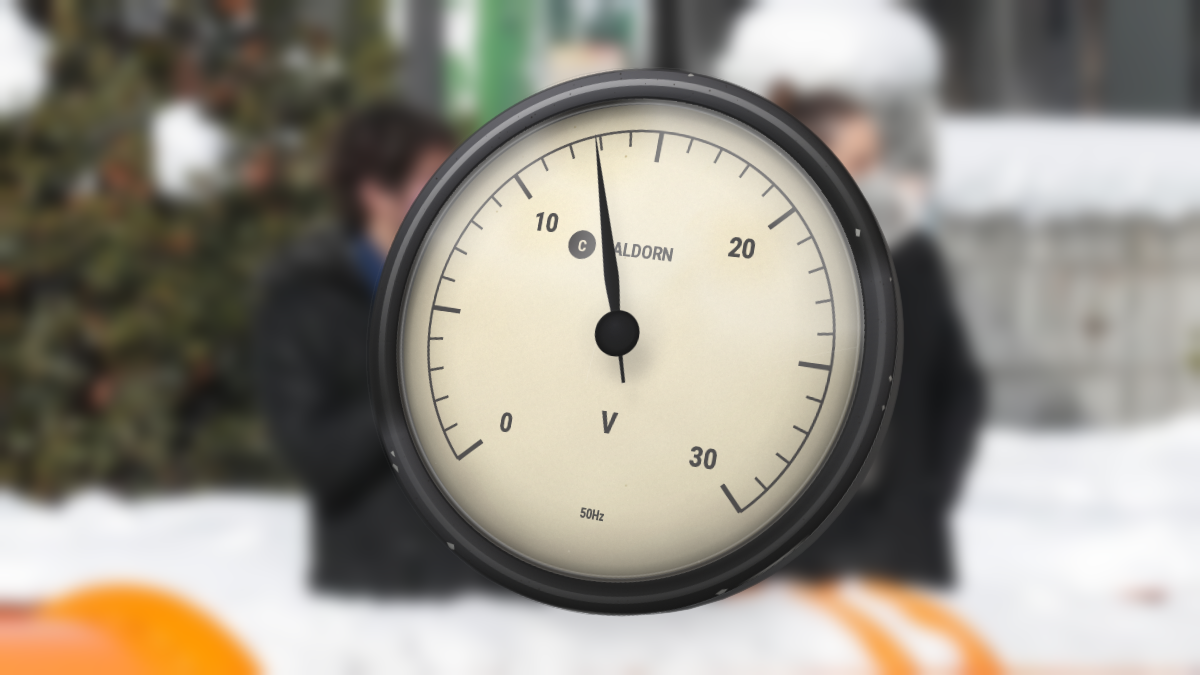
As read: **13** V
